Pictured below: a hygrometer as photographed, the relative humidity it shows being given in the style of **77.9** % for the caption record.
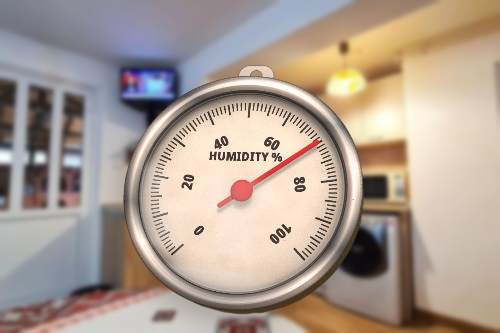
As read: **70** %
